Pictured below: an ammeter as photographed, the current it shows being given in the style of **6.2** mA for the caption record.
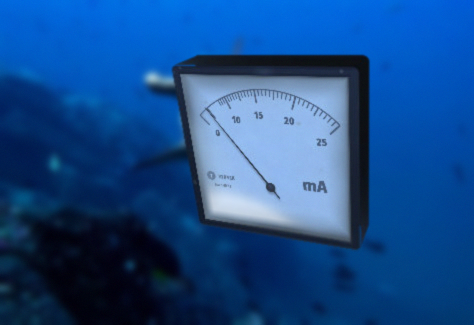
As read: **5** mA
